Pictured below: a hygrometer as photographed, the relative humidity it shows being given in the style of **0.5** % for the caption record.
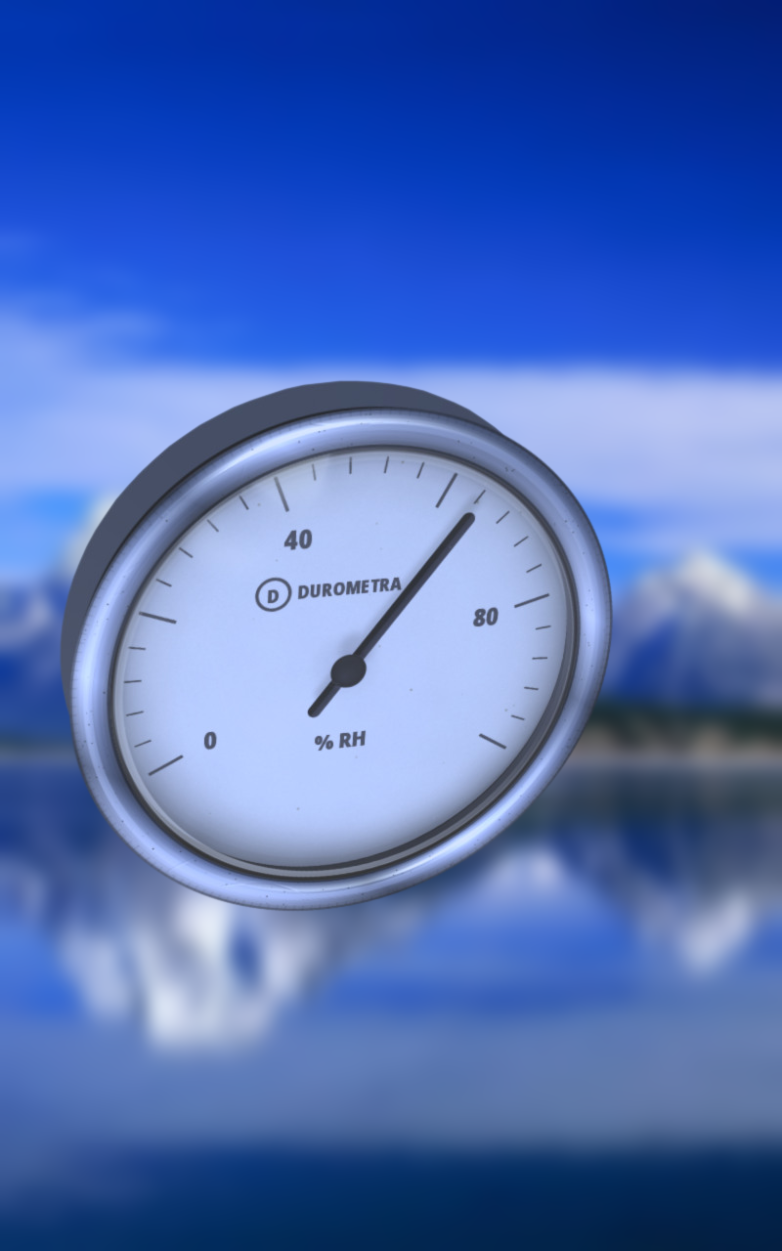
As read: **64** %
